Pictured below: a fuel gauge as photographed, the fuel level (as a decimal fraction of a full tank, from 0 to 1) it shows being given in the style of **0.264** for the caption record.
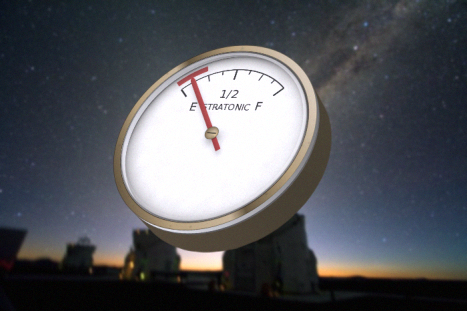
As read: **0.125**
